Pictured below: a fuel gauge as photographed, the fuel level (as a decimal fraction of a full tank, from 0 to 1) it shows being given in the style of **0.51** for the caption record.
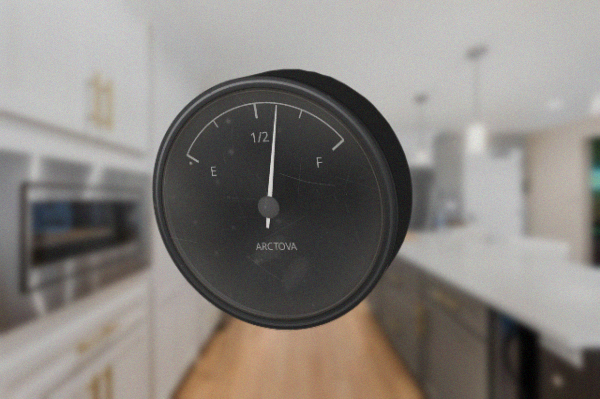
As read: **0.625**
